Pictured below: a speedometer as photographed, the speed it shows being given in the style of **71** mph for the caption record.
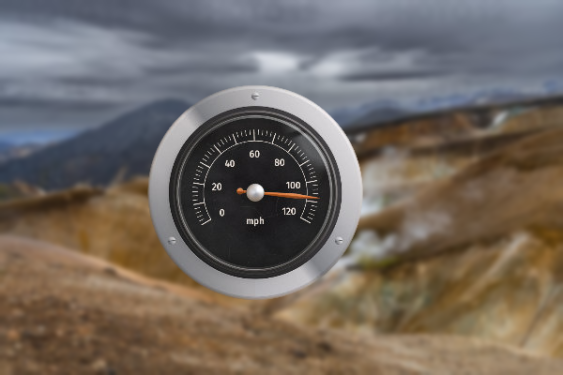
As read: **108** mph
